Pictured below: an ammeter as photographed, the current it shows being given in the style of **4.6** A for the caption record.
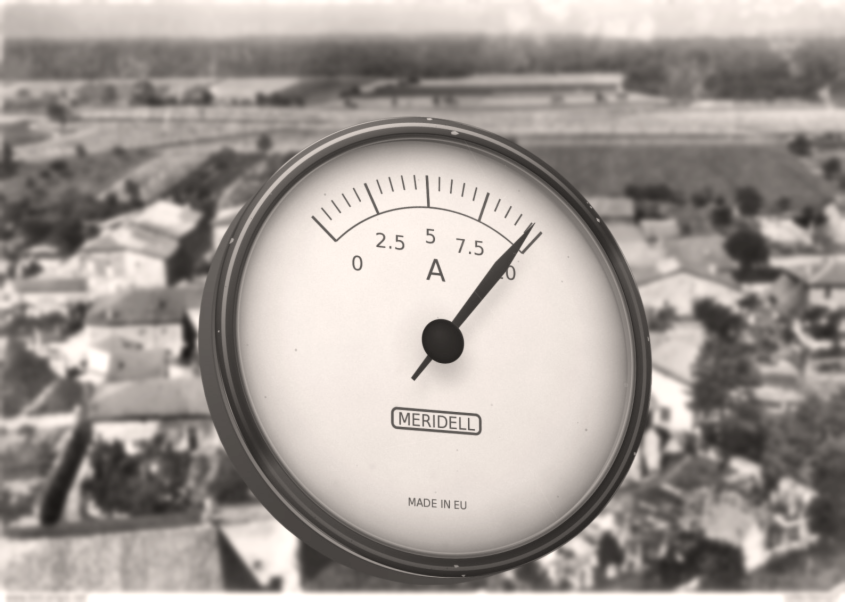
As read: **9.5** A
